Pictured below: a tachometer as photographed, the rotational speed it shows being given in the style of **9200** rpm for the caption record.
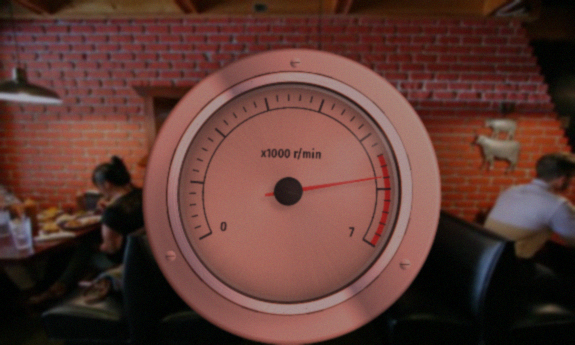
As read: **5800** rpm
